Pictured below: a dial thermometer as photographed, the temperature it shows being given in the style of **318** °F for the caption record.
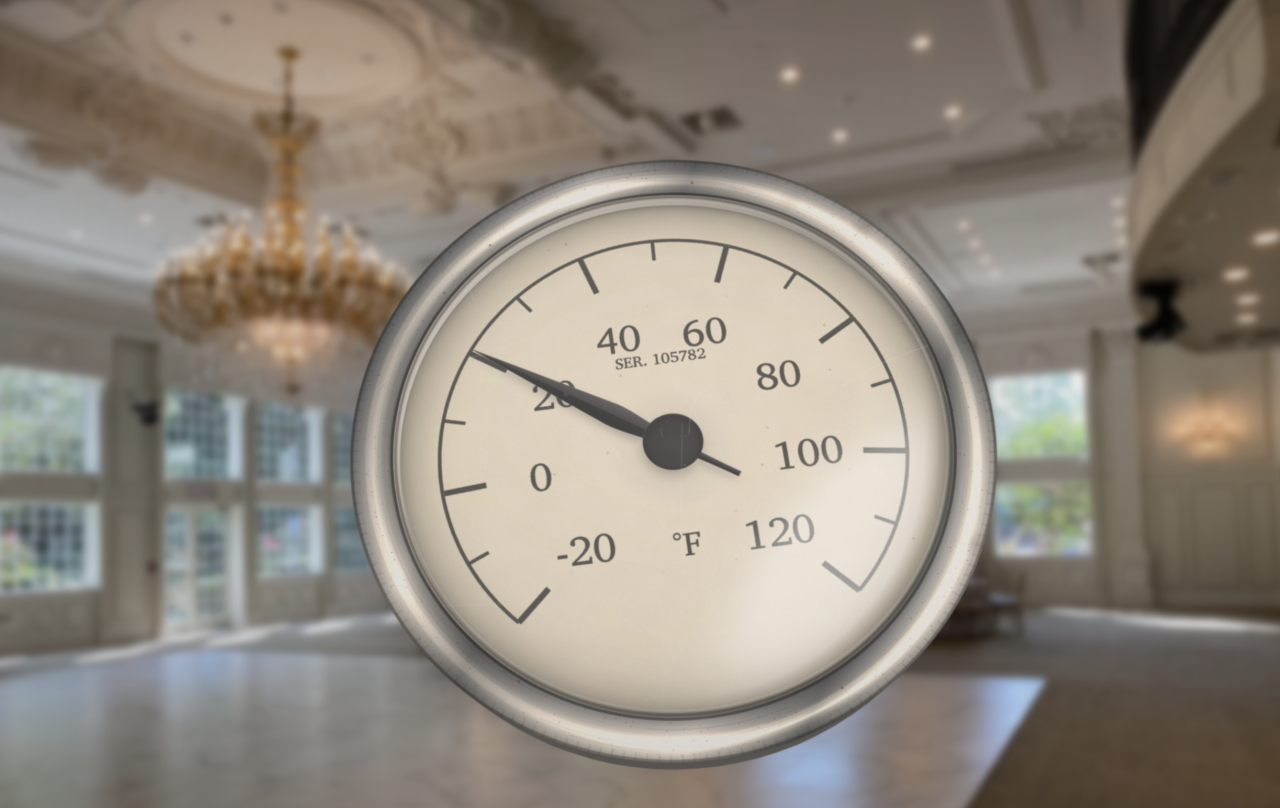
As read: **20** °F
